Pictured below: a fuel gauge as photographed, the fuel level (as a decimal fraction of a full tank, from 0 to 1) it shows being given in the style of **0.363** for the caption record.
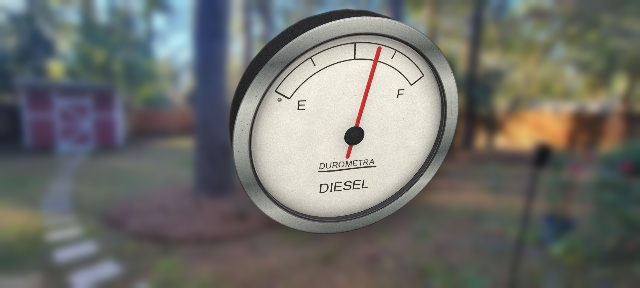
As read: **0.625**
